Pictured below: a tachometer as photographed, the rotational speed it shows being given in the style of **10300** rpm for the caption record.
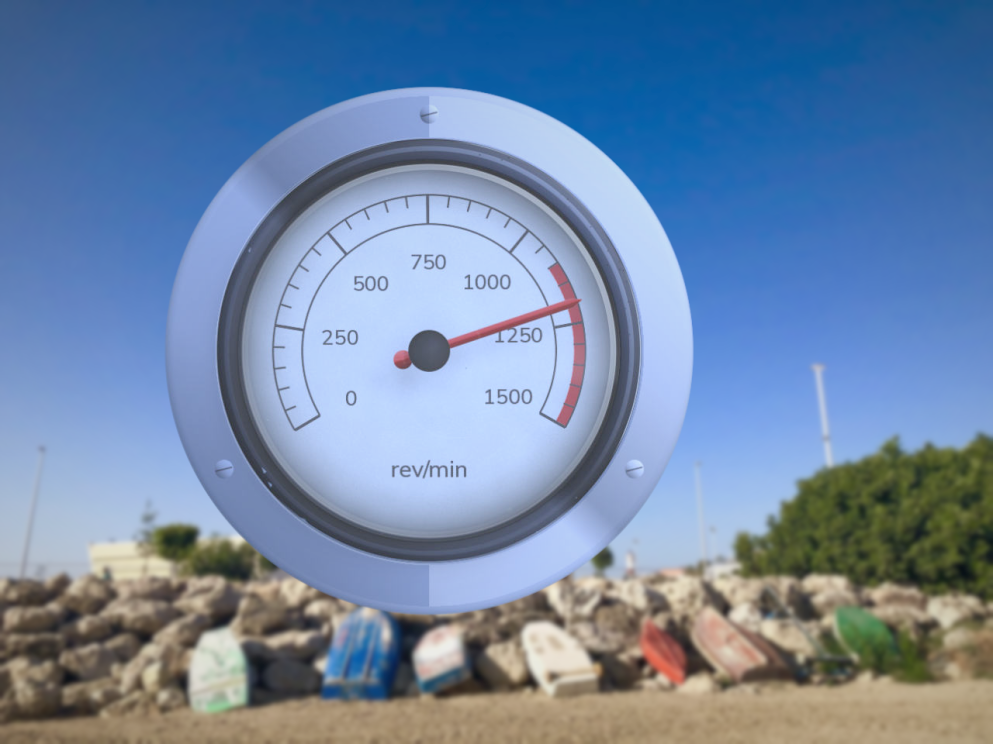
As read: **1200** rpm
